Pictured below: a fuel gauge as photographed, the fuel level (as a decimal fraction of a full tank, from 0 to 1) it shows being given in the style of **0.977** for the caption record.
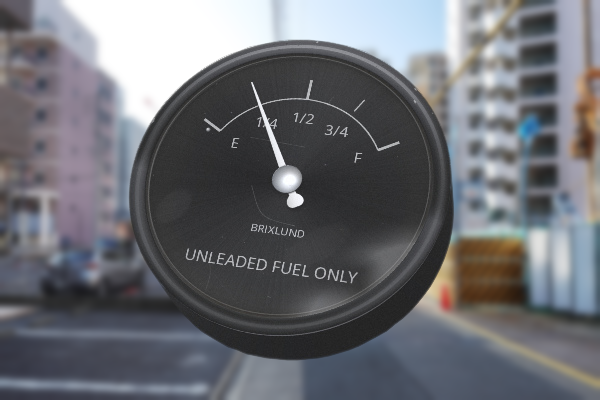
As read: **0.25**
